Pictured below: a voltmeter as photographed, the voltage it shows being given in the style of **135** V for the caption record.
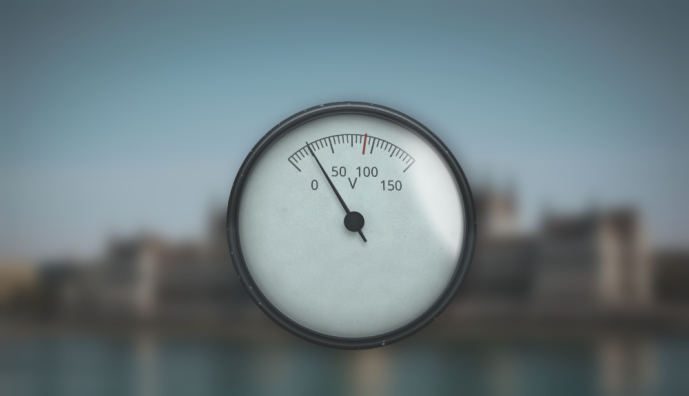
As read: **25** V
